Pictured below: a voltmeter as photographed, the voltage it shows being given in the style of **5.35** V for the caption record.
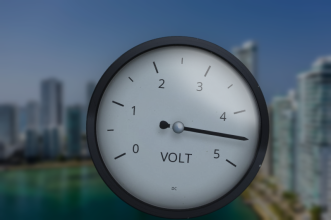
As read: **4.5** V
